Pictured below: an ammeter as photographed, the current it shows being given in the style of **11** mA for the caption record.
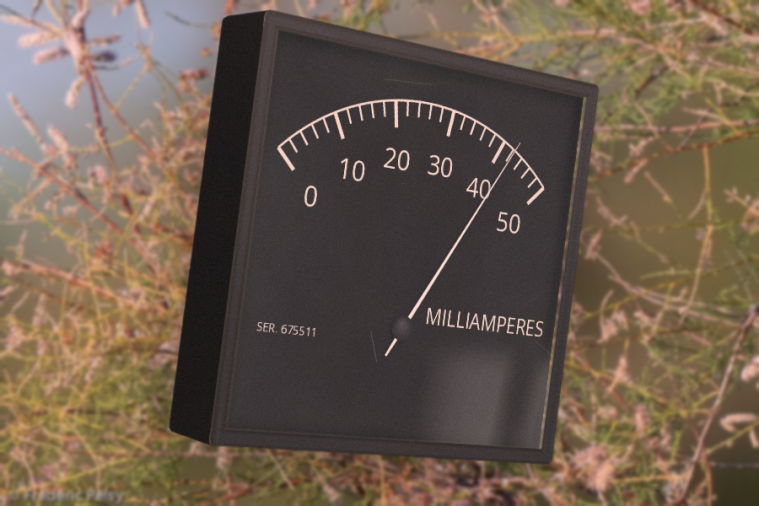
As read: **42** mA
